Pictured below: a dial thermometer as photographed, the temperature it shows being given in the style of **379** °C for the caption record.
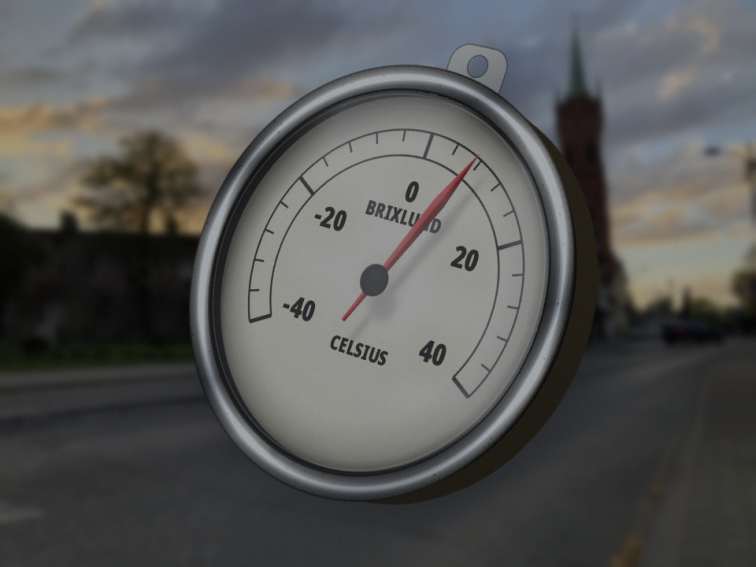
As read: **8** °C
